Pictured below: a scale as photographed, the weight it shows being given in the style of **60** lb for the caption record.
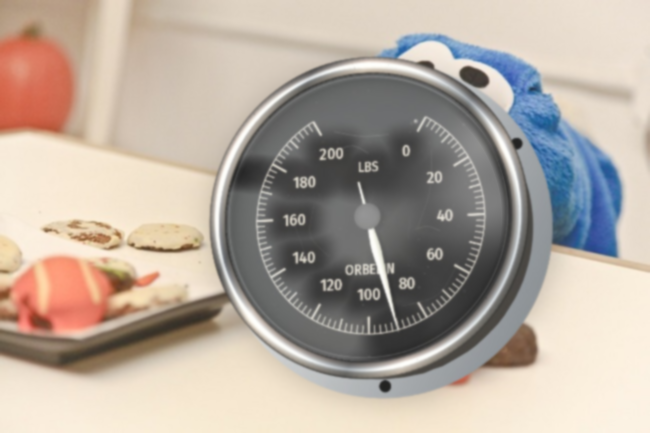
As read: **90** lb
